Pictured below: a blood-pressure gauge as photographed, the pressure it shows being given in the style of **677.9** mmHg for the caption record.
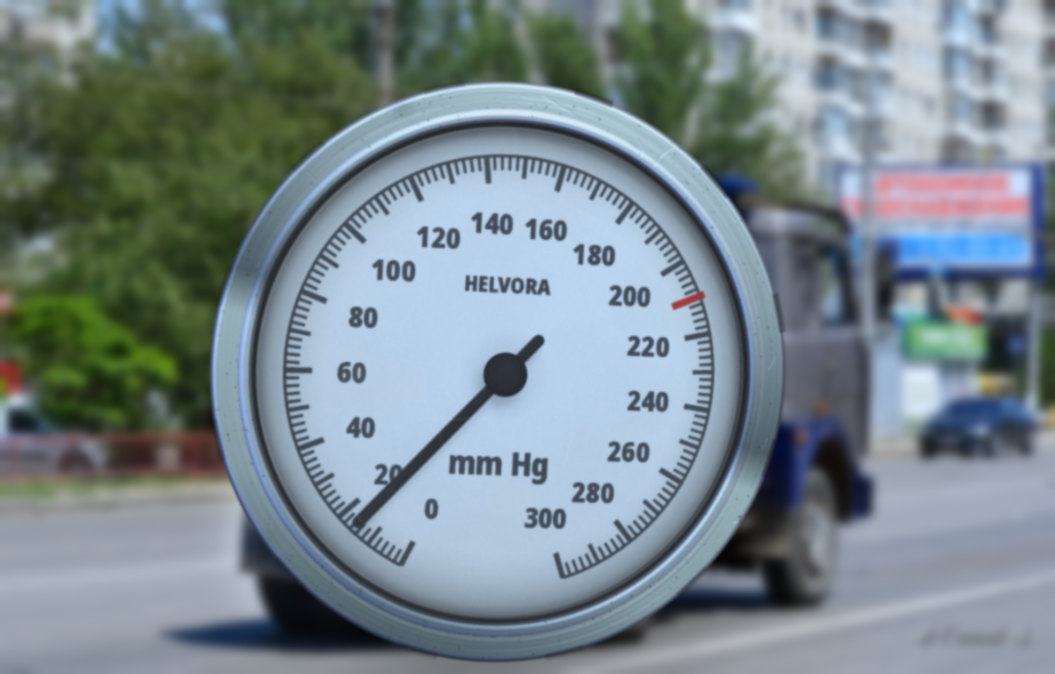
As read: **16** mmHg
